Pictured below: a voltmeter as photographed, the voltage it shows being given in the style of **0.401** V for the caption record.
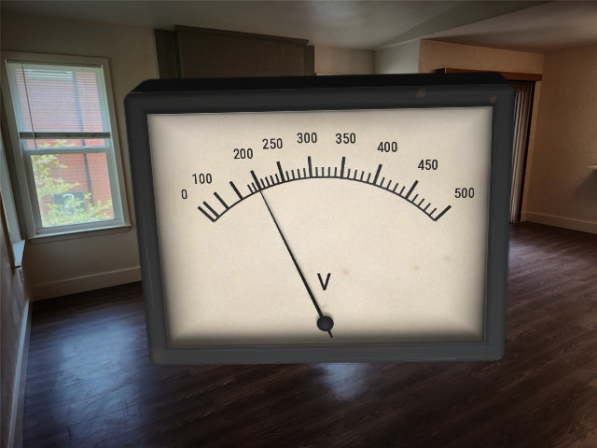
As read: **200** V
